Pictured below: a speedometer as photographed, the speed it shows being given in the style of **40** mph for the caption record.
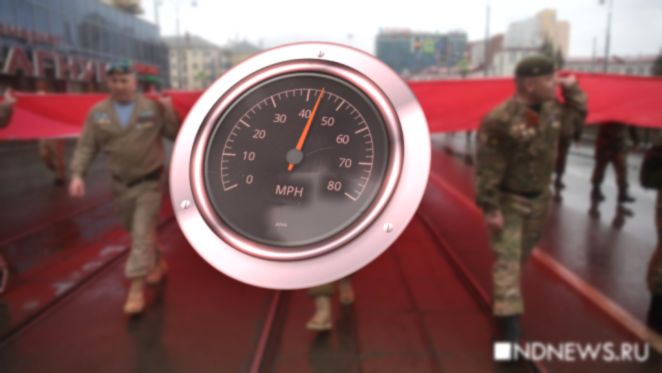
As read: **44** mph
